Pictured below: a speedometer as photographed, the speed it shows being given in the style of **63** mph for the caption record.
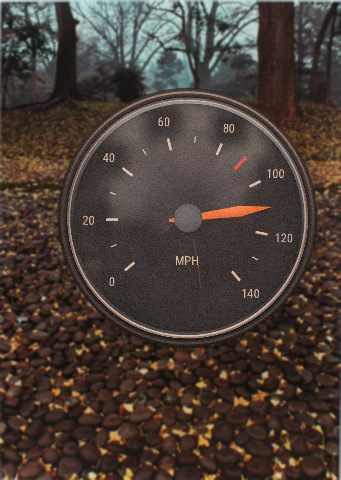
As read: **110** mph
